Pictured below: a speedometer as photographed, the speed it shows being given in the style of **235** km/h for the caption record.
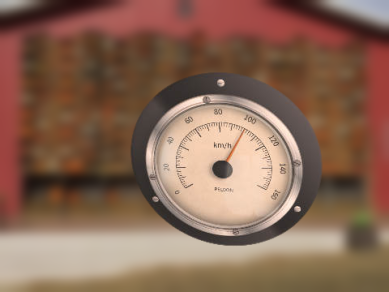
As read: **100** km/h
